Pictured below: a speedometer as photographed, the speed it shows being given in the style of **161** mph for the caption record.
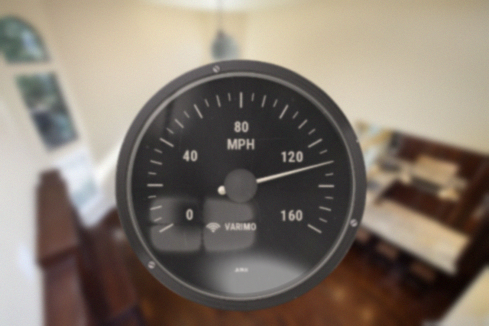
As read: **130** mph
